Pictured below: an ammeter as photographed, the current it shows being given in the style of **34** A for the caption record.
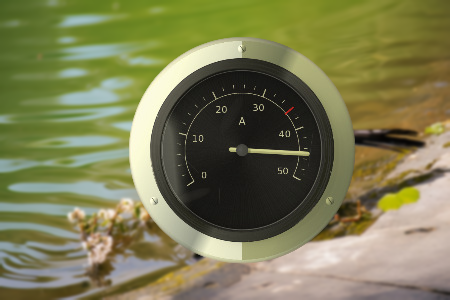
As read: **45** A
